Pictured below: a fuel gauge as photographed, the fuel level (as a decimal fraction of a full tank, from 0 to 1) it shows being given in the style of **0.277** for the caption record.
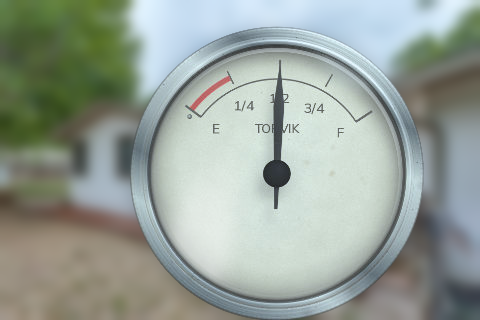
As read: **0.5**
